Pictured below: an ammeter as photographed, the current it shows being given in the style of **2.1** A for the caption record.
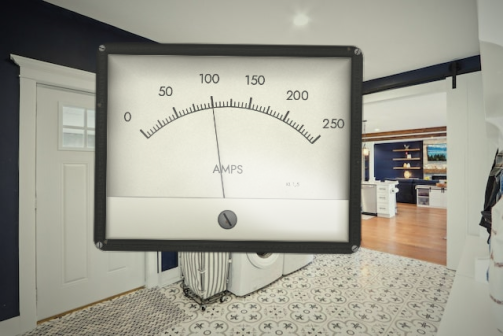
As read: **100** A
